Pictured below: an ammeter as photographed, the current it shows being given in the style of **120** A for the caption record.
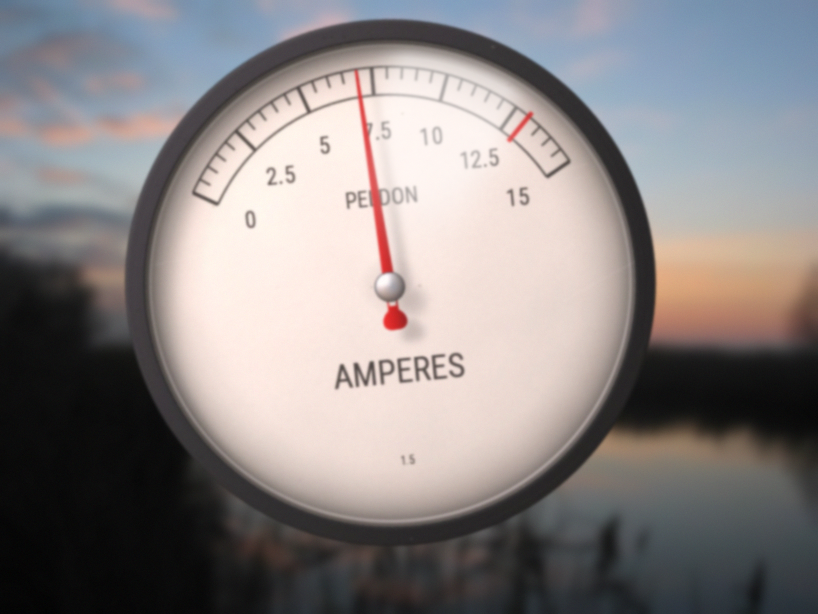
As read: **7** A
